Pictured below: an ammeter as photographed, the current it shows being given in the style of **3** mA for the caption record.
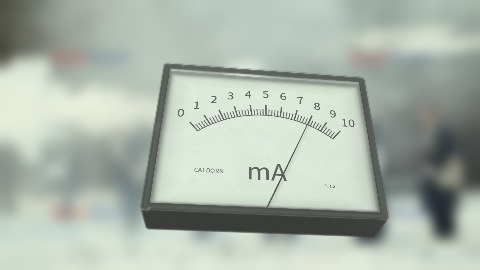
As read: **8** mA
